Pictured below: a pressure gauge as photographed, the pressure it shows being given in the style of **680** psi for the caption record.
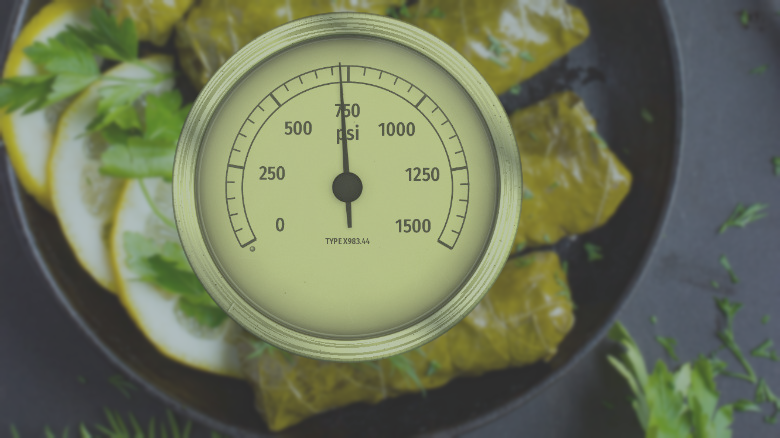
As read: **725** psi
